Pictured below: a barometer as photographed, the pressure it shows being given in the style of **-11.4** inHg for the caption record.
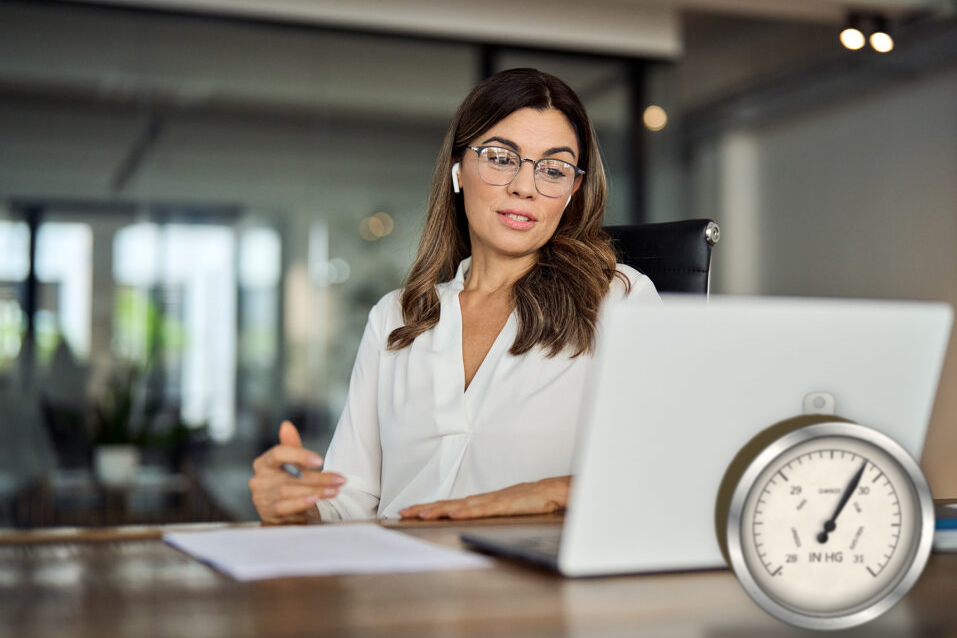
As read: **29.8** inHg
